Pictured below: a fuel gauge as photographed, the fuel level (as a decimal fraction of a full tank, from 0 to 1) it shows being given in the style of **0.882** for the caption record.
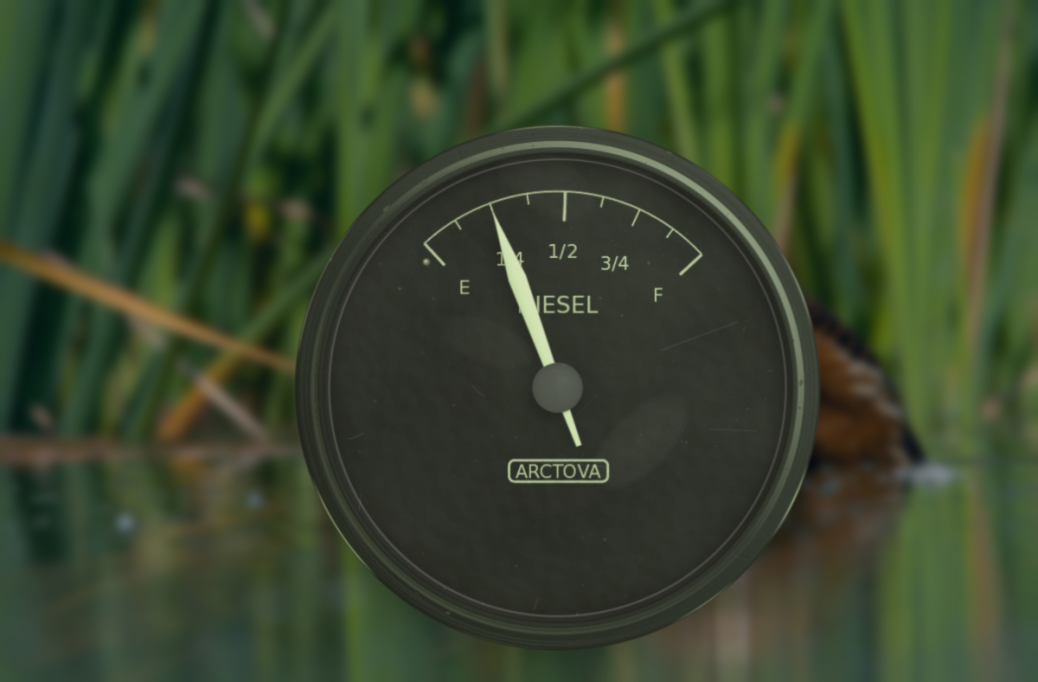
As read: **0.25**
